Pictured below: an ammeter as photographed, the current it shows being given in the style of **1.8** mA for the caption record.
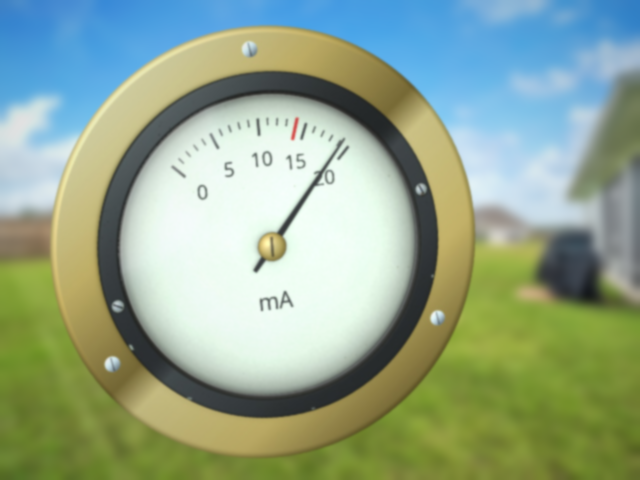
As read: **19** mA
